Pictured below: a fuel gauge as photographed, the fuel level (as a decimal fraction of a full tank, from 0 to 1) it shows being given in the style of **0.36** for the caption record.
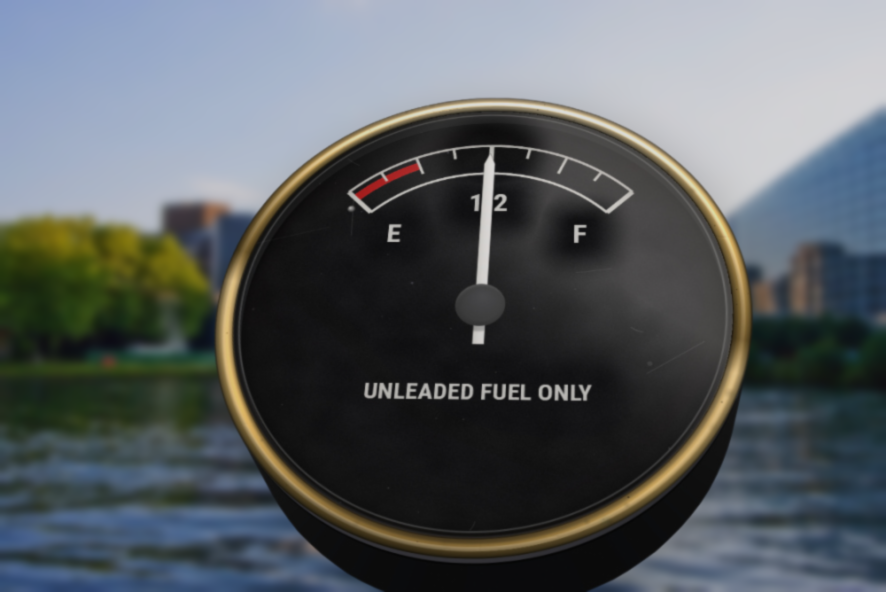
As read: **0.5**
